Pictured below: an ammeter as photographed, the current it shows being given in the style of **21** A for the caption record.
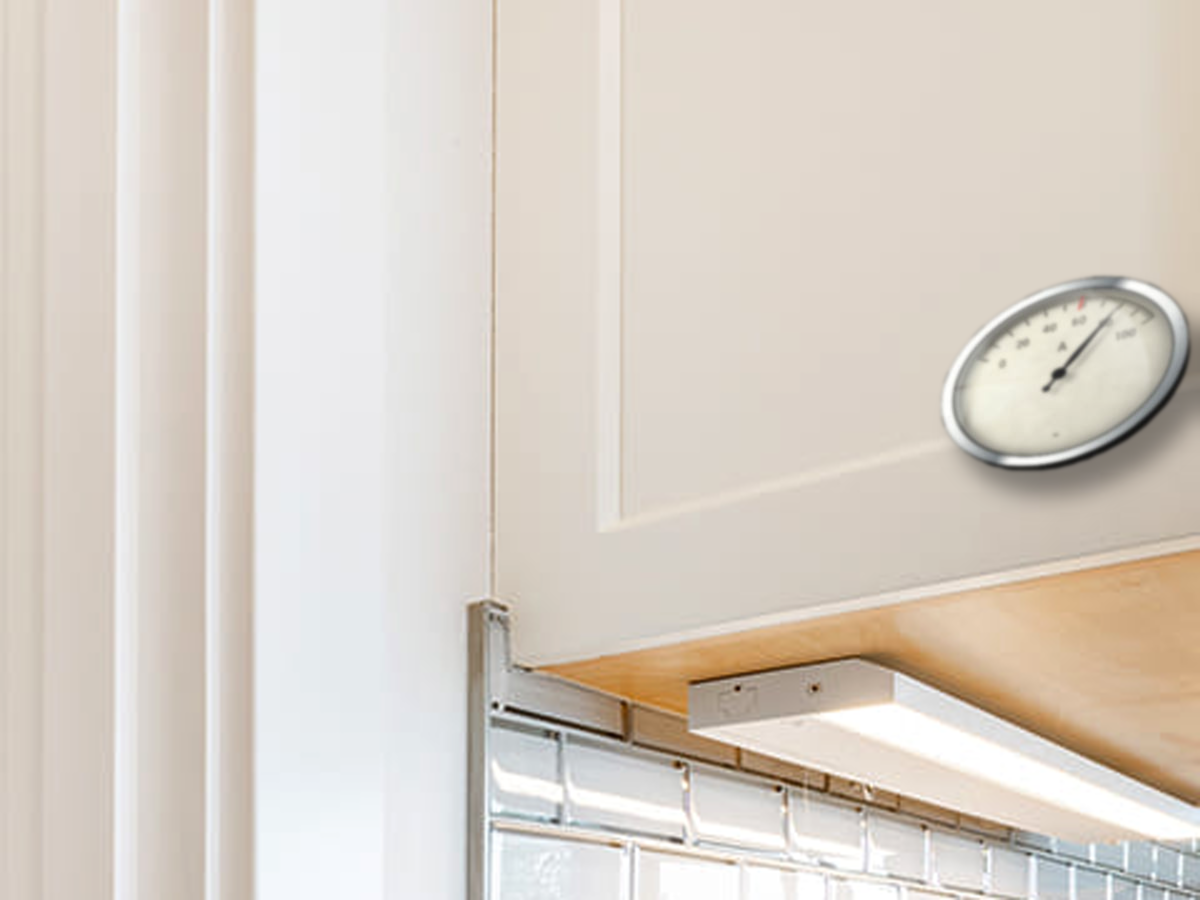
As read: **80** A
